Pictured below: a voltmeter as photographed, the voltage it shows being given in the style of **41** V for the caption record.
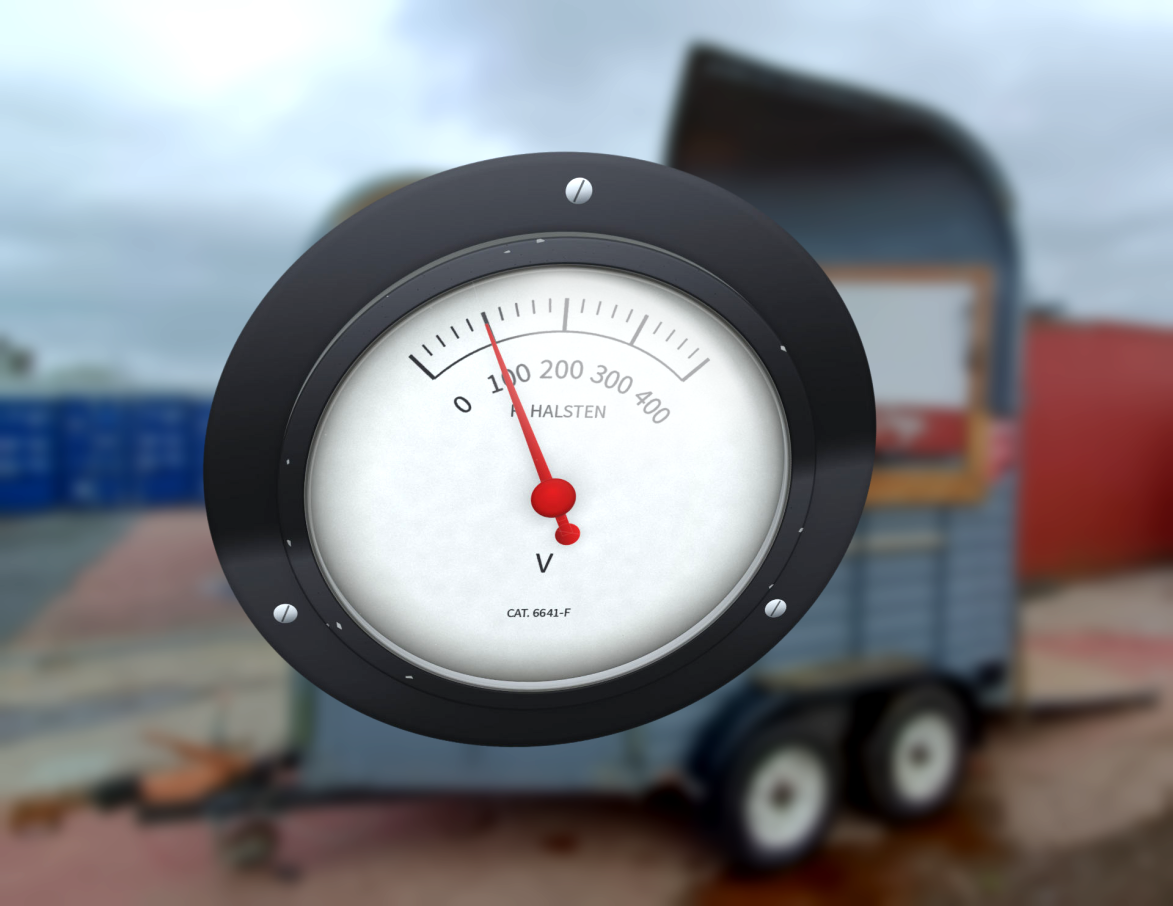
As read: **100** V
